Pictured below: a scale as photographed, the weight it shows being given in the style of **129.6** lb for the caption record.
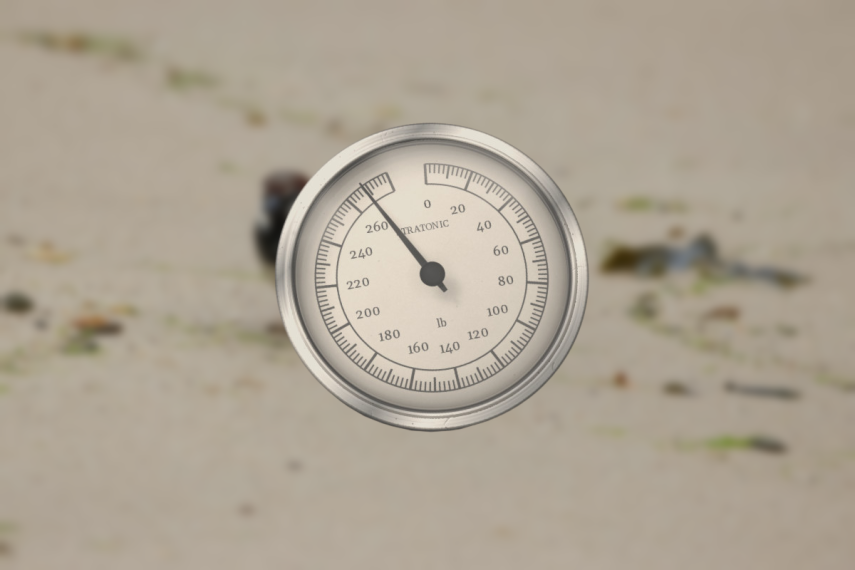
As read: **268** lb
